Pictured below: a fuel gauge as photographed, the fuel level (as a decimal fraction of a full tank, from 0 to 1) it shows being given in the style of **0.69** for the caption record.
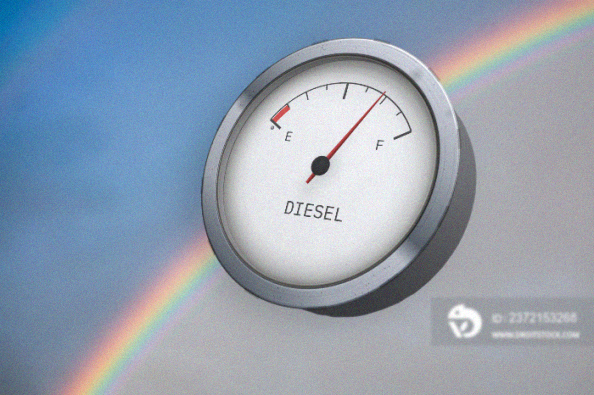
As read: **0.75**
